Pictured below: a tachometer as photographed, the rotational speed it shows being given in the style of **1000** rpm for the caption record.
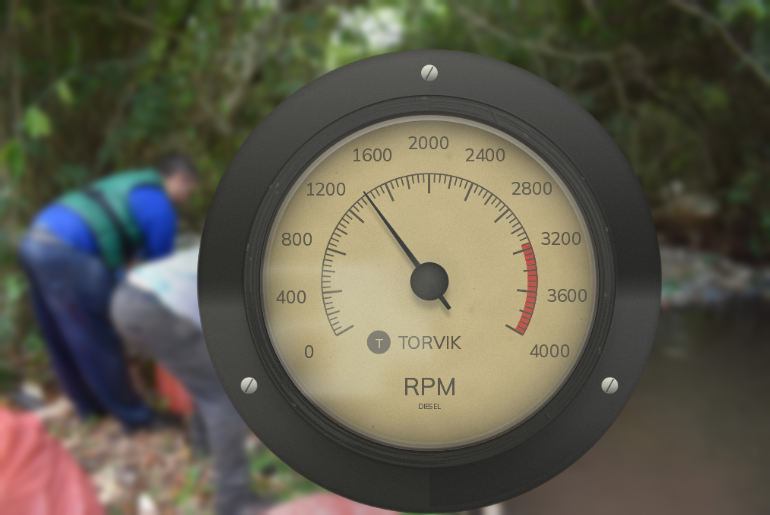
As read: **1400** rpm
